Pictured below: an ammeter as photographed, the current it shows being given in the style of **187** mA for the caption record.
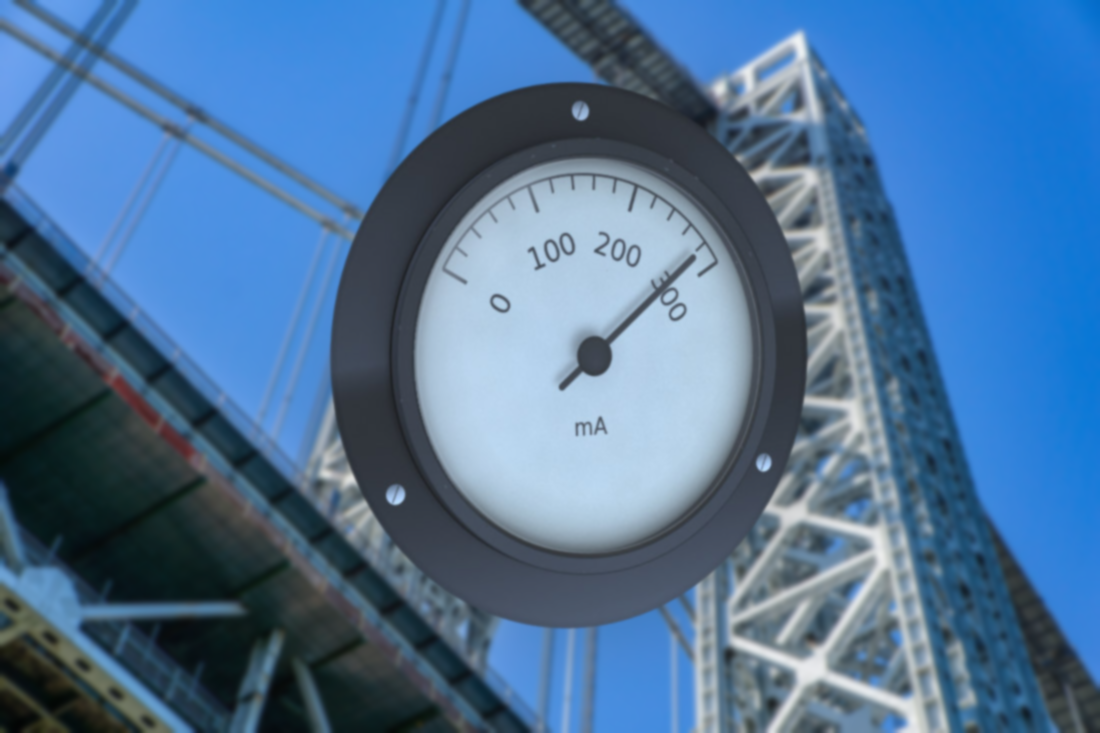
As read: **280** mA
